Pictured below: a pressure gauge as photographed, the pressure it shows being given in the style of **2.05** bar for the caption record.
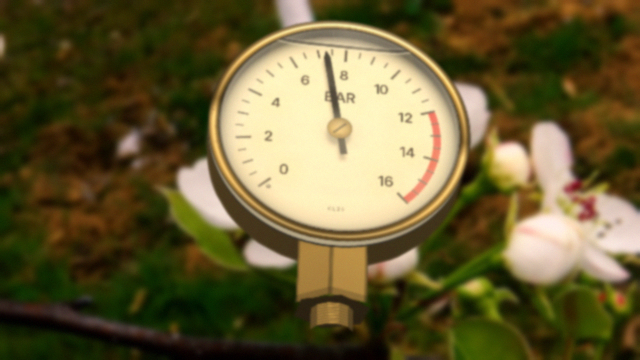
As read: **7.25** bar
